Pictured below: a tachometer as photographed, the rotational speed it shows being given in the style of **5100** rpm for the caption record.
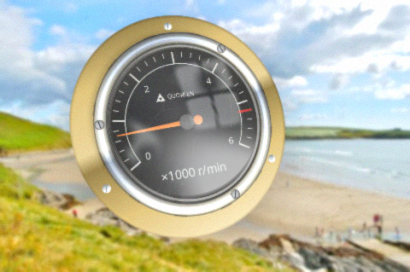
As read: **700** rpm
